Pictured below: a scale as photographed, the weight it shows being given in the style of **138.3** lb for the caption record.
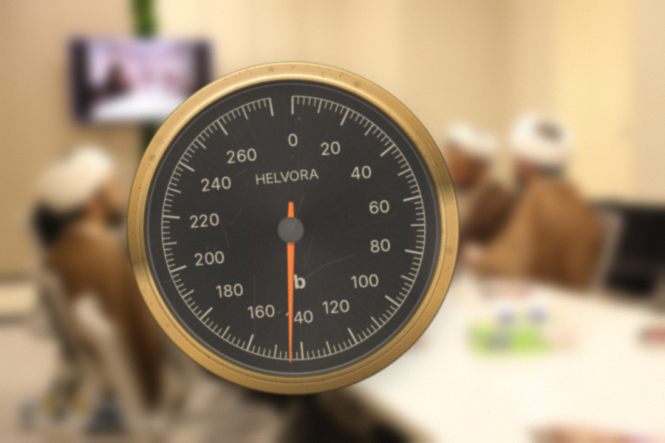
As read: **144** lb
